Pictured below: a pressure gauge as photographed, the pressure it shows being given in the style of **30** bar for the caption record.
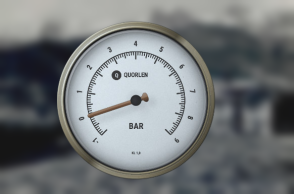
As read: **0** bar
